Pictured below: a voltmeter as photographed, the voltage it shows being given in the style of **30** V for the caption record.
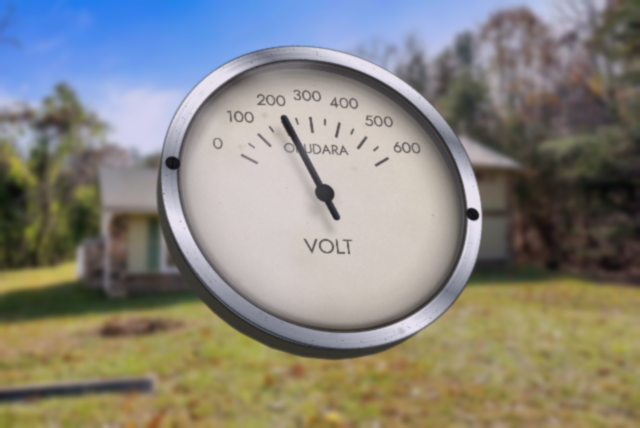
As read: **200** V
